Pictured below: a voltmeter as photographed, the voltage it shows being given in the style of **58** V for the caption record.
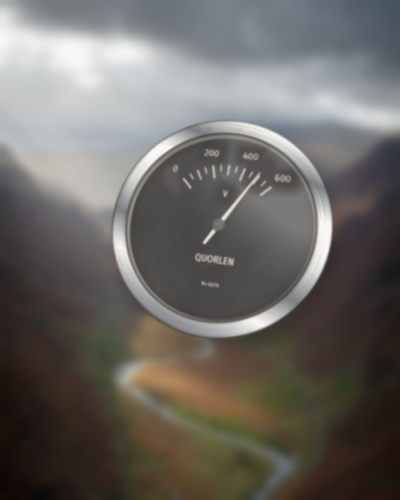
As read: **500** V
